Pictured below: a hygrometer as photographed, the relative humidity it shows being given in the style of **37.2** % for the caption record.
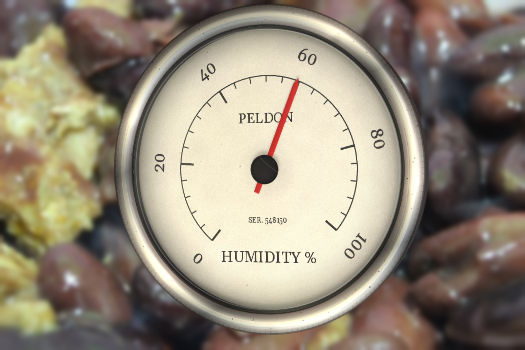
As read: **60** %
